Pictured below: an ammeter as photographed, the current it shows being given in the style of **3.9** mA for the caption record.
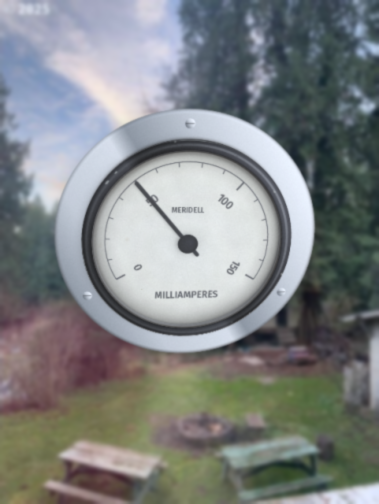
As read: **50** mA
